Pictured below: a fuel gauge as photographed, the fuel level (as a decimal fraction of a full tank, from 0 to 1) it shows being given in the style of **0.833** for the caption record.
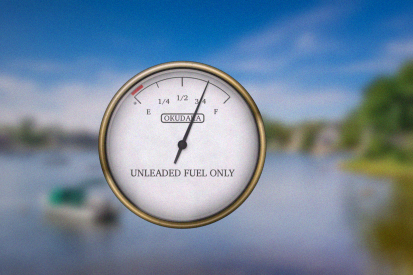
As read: **0.75**
